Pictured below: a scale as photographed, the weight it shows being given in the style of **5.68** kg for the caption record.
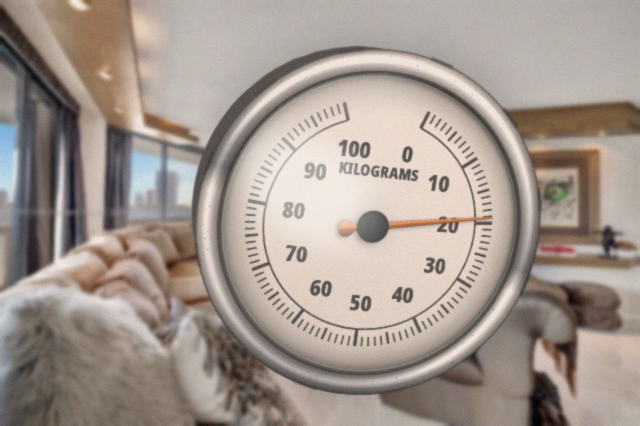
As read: **19** kg
